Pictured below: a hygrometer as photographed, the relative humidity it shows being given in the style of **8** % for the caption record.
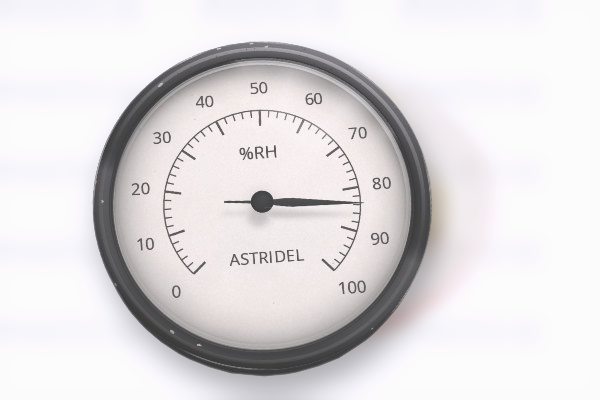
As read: **84** %
